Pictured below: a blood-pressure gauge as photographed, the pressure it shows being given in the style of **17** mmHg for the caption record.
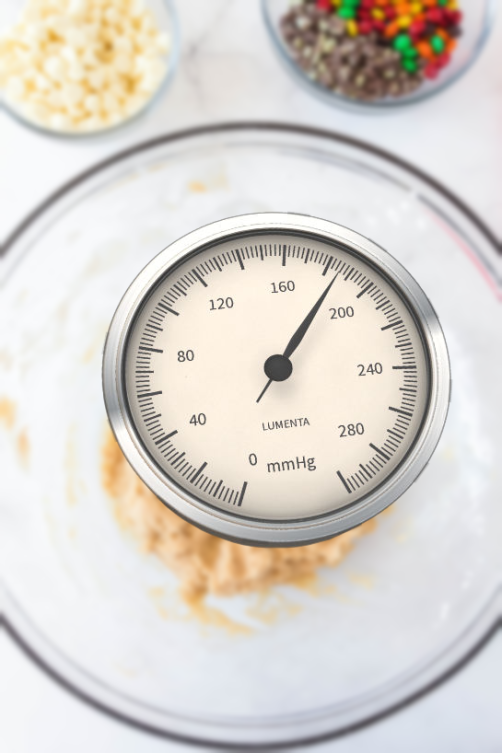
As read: **186** mmHg
